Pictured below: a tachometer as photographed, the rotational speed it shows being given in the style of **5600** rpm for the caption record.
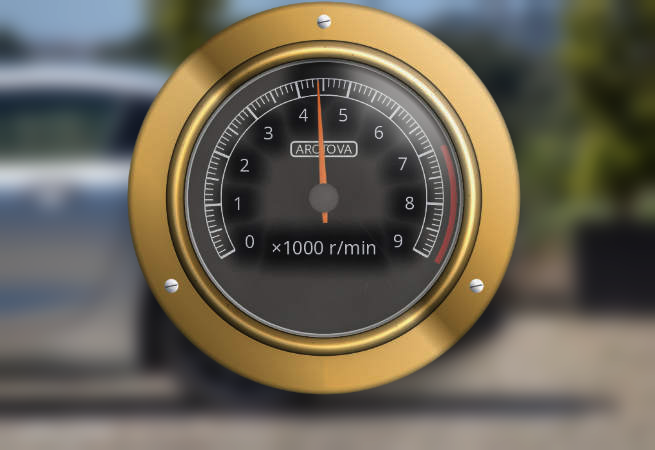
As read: **4400** rpm
